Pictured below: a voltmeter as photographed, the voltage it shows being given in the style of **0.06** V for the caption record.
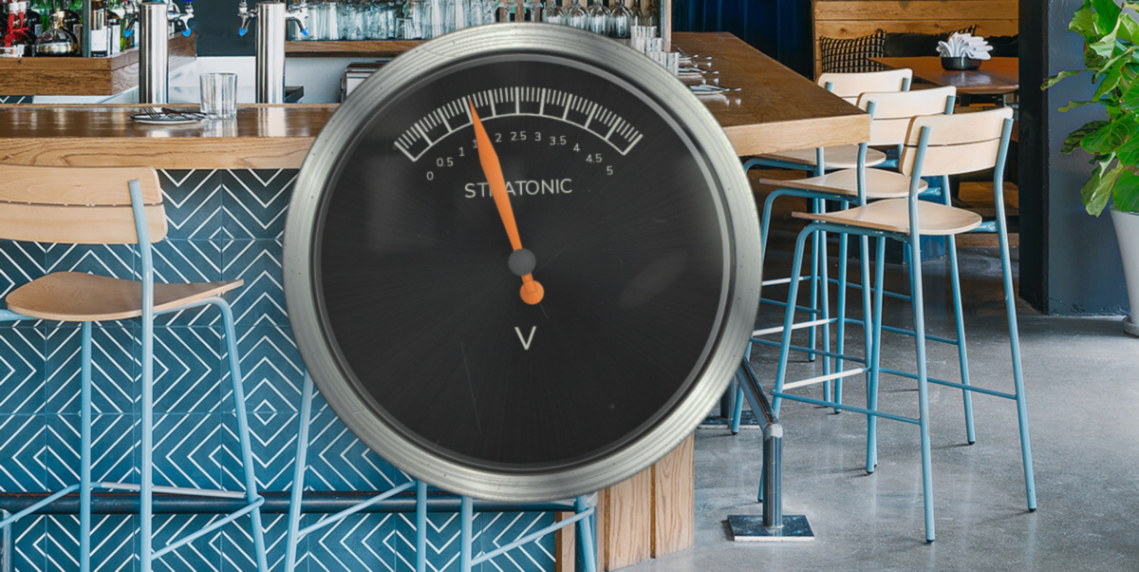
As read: **1.6** V
